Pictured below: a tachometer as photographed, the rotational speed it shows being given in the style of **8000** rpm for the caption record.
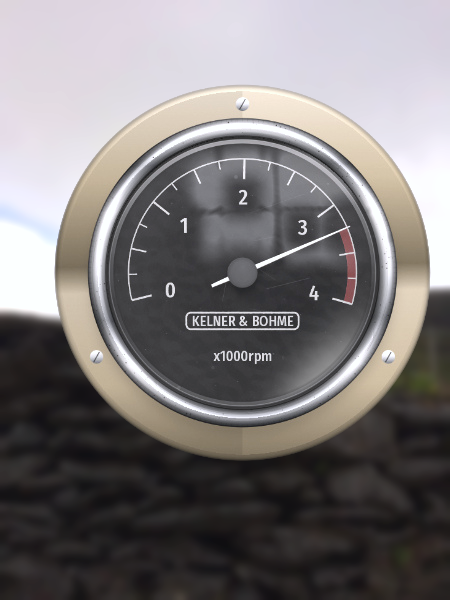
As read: **3250** rpm
